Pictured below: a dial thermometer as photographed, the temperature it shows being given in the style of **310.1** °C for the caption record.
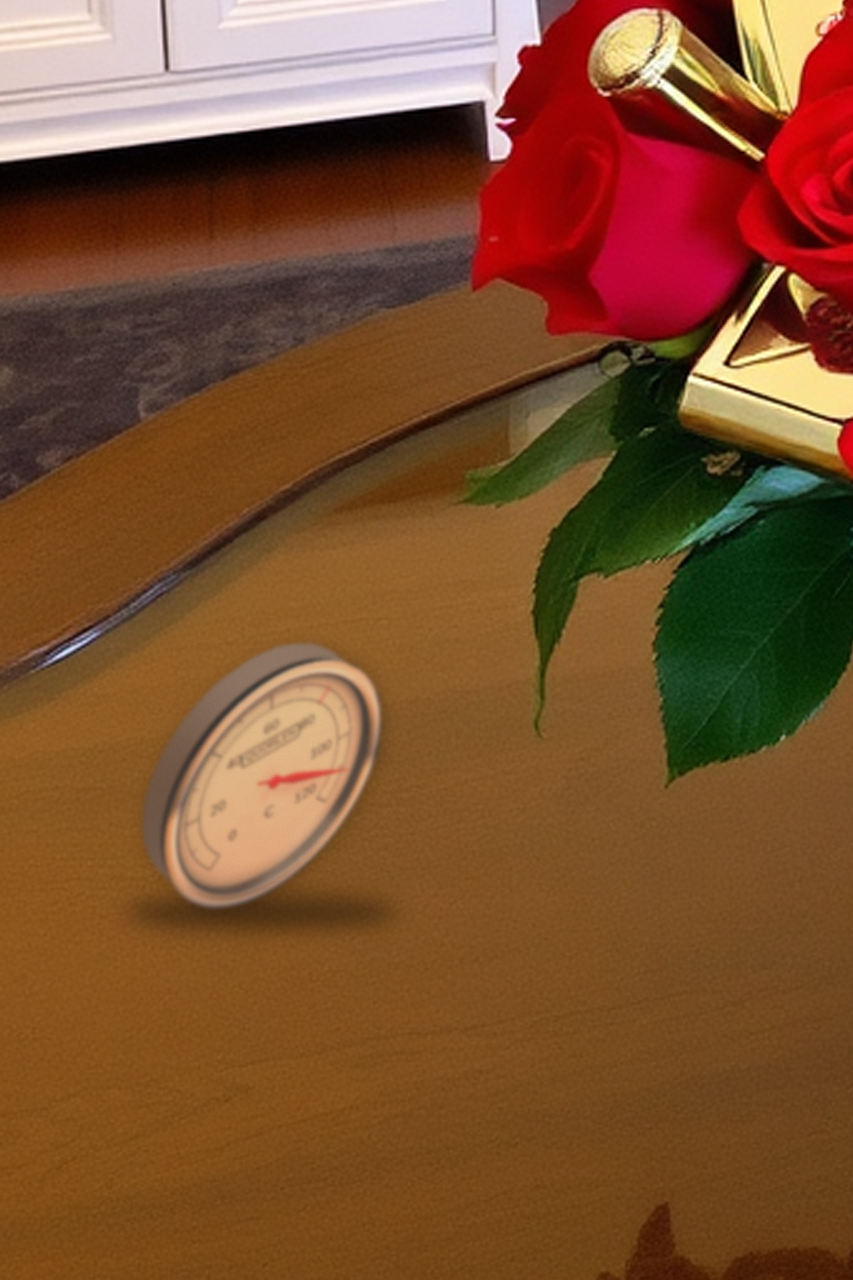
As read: **110** °C
